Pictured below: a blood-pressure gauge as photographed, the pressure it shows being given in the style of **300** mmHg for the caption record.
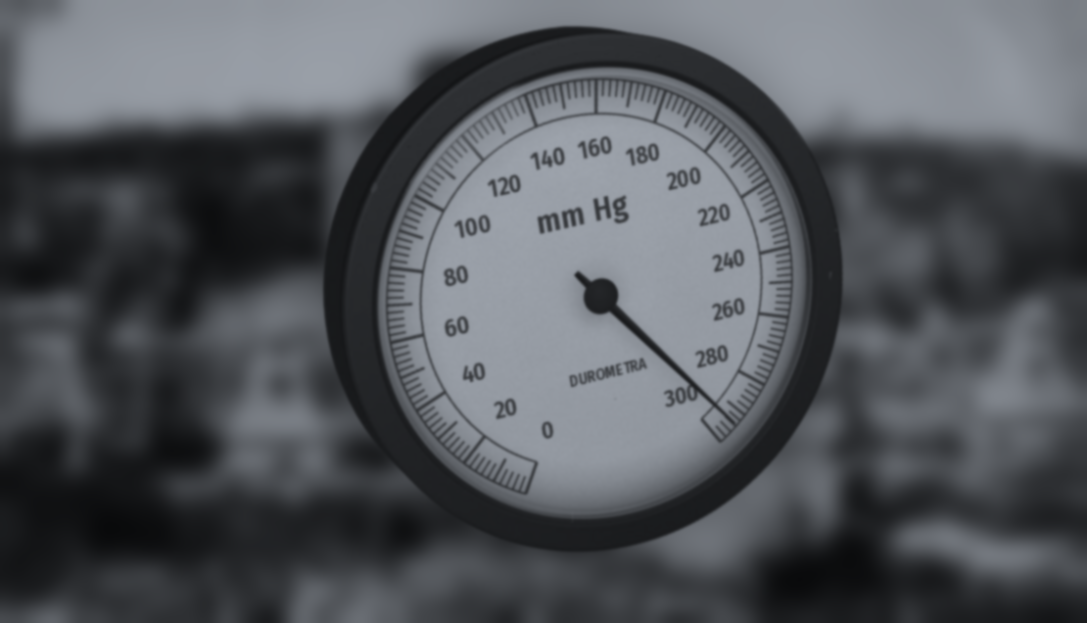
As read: **294** mmHg
